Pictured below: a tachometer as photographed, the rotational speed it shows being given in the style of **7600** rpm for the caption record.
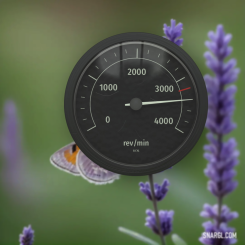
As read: **3400** rpm
